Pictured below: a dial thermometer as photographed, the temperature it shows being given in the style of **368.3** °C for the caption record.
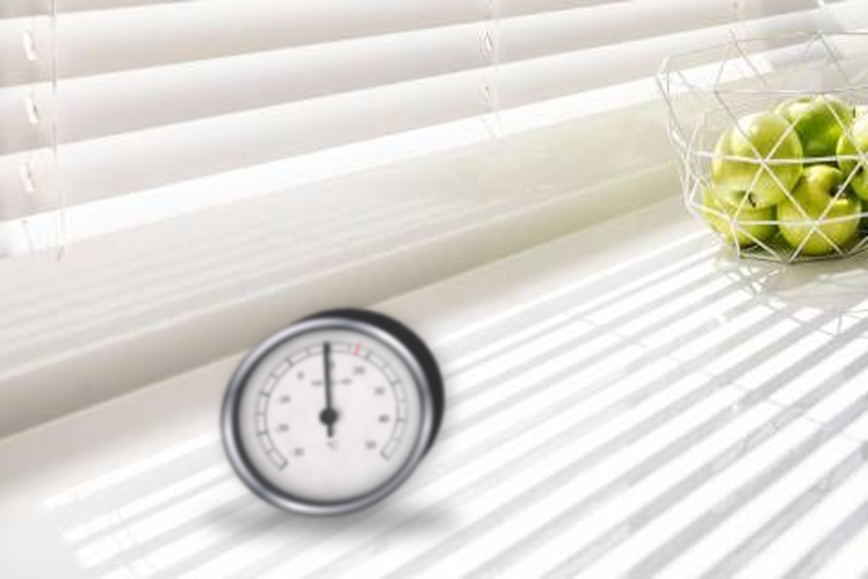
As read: **10** °C
